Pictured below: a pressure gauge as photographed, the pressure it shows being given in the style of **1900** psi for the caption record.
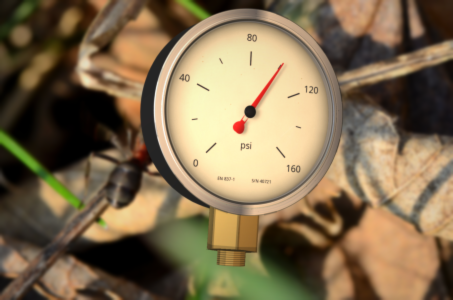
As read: **100** psi
